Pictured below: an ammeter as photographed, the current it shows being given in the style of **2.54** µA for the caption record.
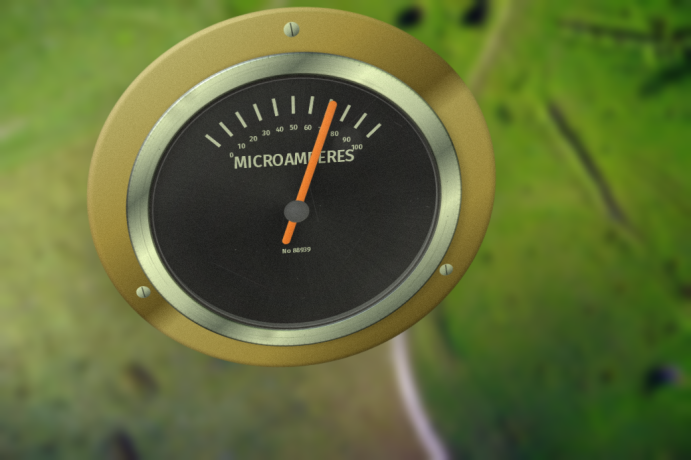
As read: **70** µA
